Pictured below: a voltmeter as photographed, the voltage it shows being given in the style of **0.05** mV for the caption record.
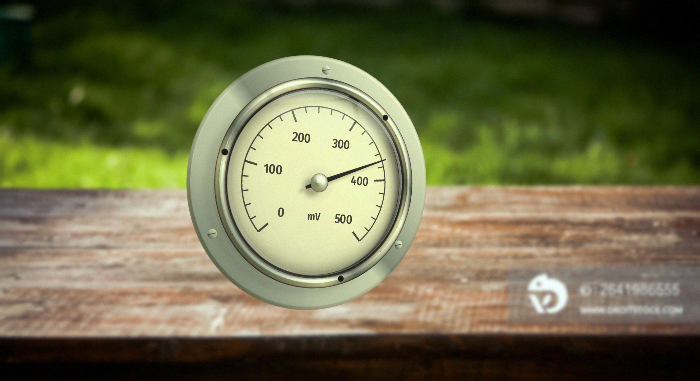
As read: **370** mV
